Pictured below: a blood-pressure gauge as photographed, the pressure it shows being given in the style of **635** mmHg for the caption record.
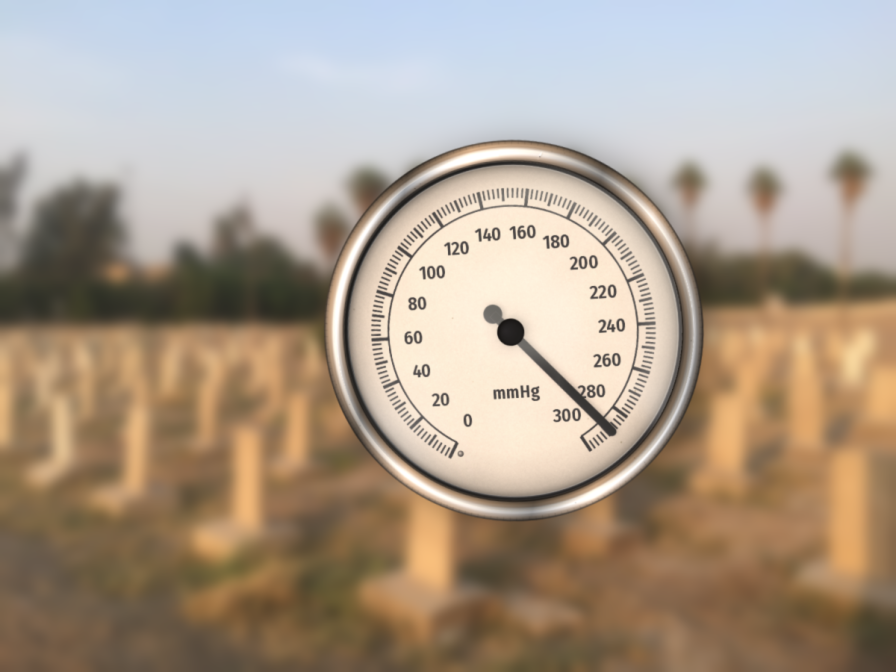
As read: **288** mmHg
